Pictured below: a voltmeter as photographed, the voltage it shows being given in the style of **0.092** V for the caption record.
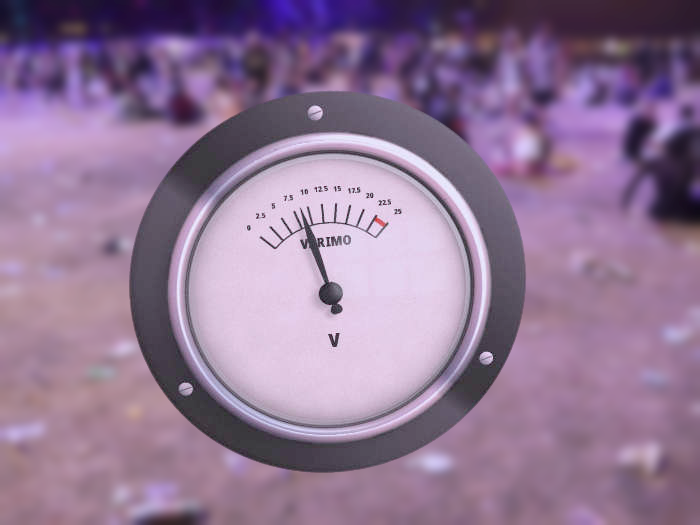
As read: **8.75** V
